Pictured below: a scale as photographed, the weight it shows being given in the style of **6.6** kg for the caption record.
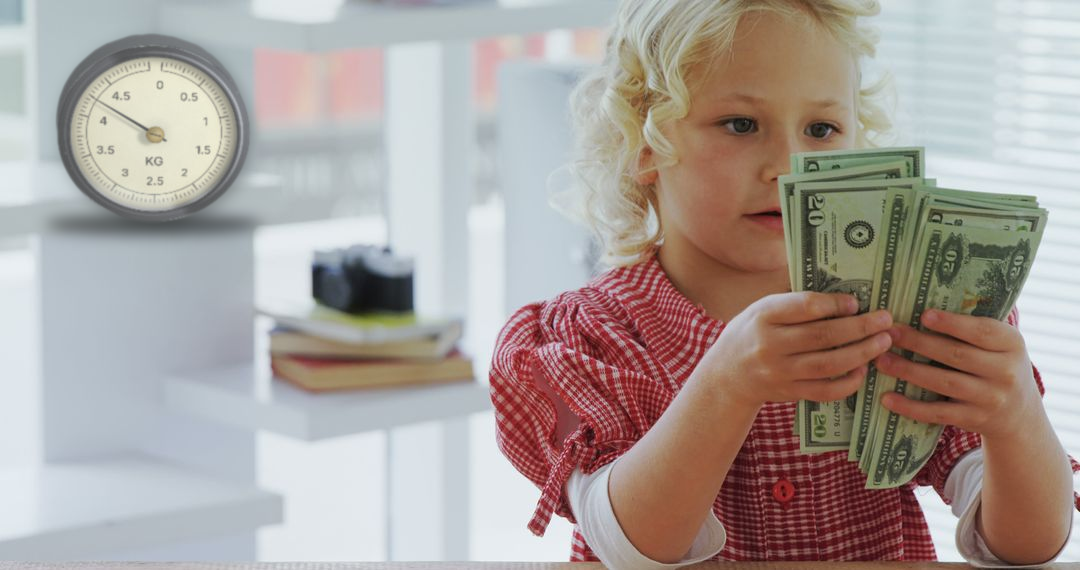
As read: **4.25** kg
